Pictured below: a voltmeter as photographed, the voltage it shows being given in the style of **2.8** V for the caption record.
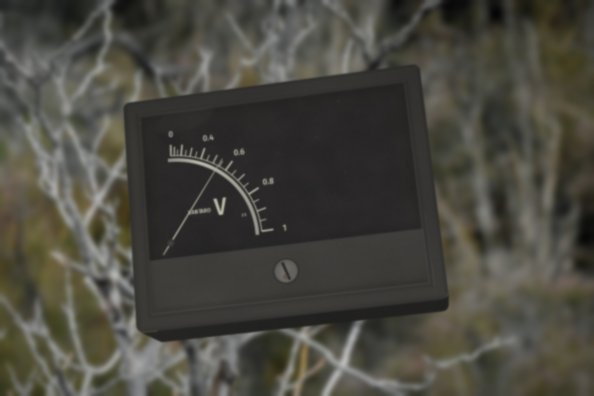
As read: **0.55** V
